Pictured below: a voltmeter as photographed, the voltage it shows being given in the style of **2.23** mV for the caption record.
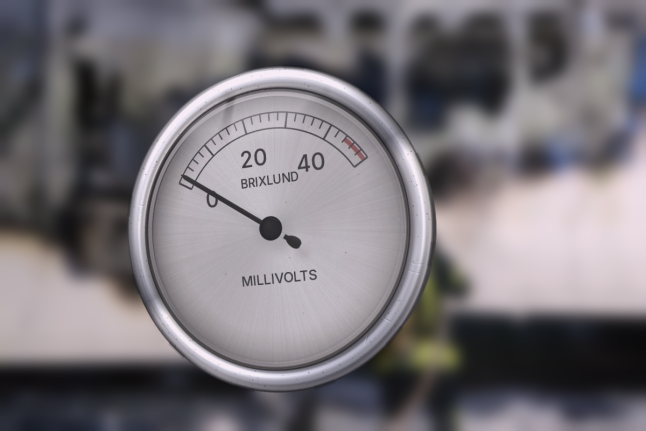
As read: **2** mV
